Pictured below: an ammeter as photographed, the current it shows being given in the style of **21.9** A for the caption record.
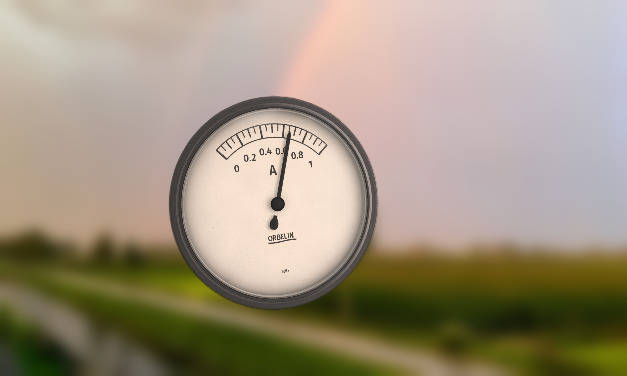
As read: **0.65** A
